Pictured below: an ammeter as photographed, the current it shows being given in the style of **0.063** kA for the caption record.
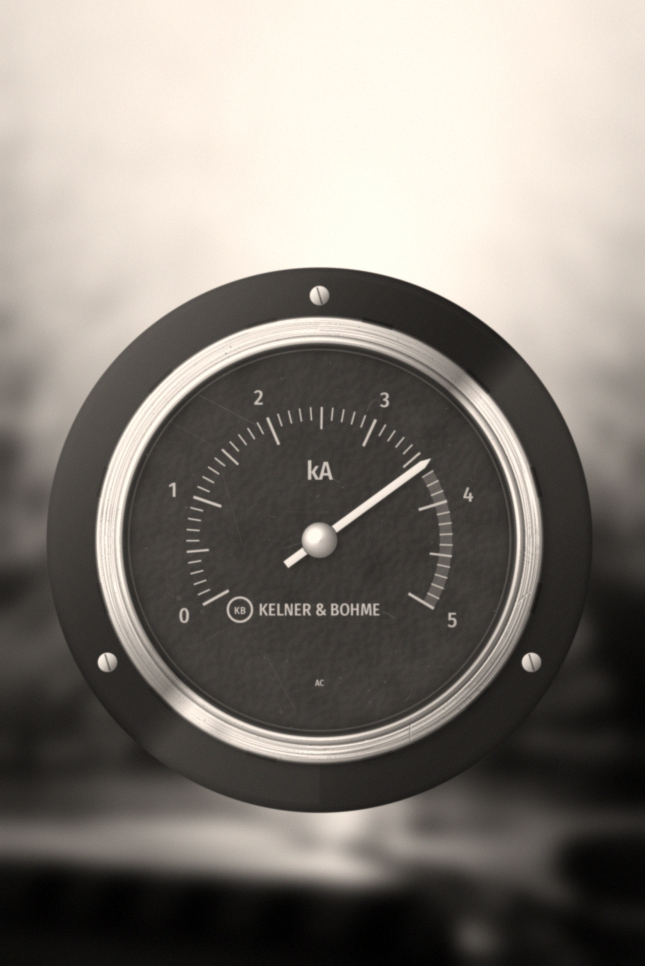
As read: **3.6** kA
